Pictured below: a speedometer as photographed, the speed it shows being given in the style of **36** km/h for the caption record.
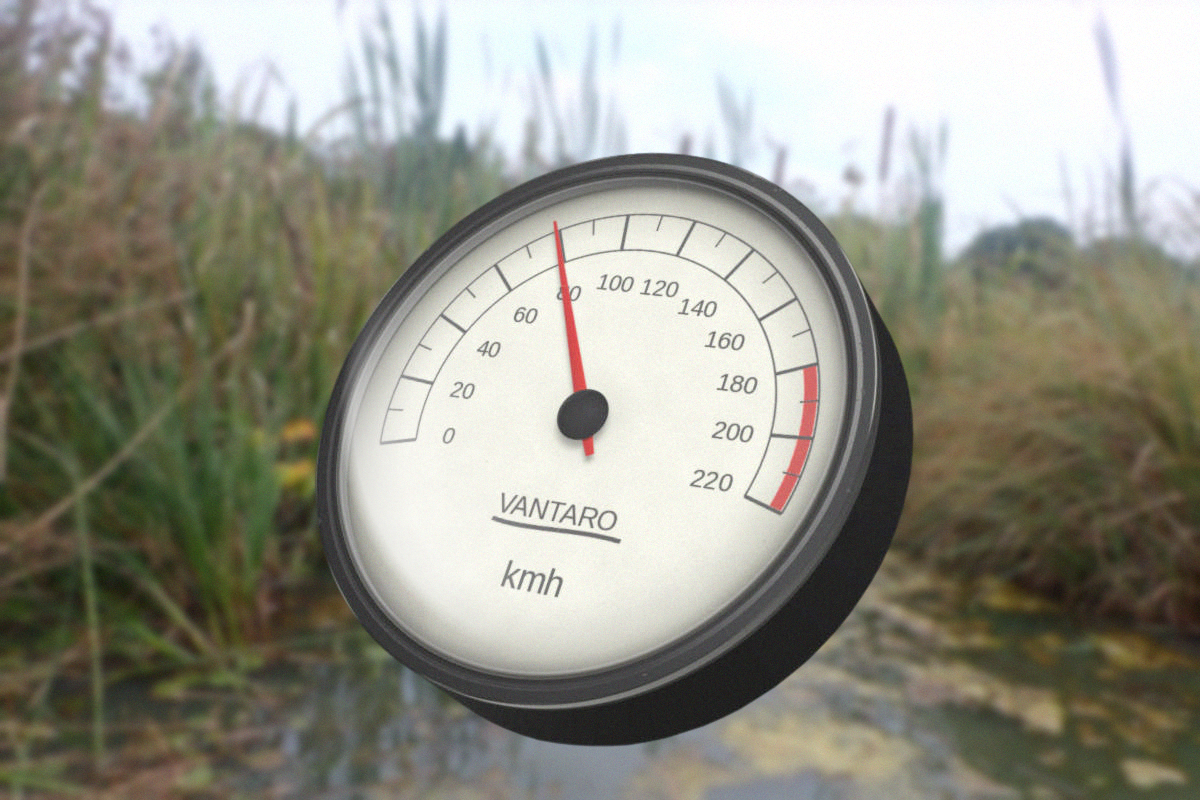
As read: **80** km/h
